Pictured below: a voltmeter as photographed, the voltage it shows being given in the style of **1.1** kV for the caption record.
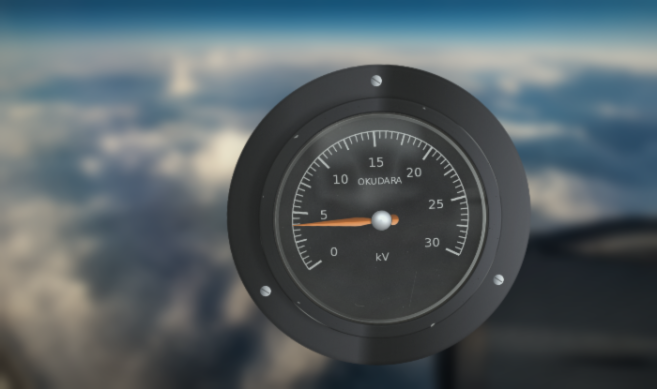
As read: **4** kV
